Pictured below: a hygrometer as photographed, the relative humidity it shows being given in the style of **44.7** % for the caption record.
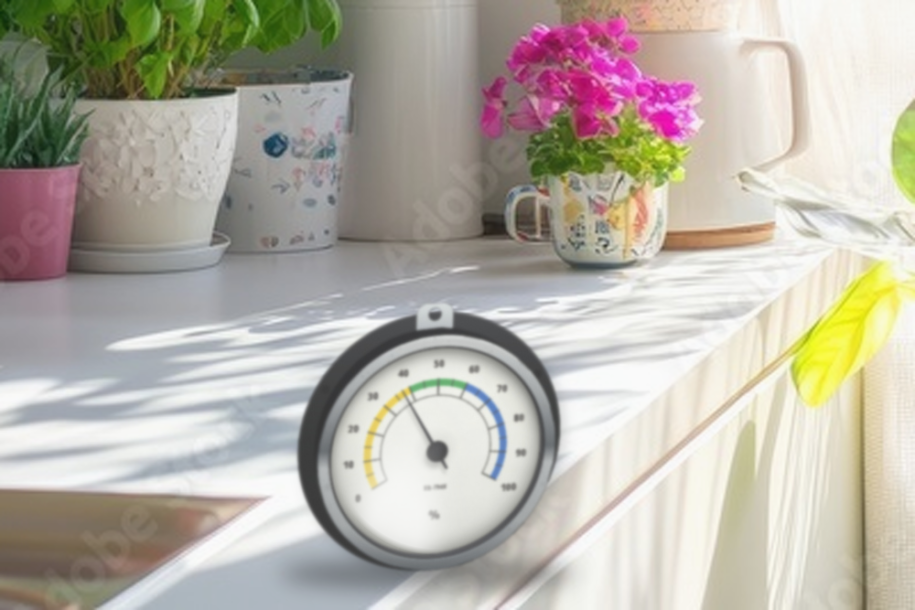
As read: **37.5** %
